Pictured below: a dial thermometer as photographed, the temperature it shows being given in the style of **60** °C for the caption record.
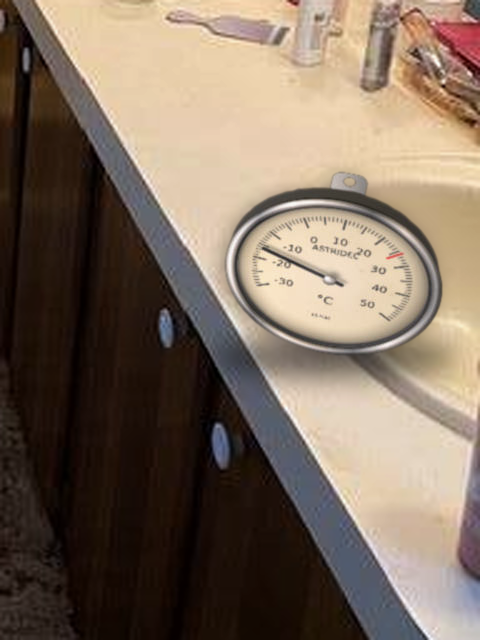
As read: **-15** °C
